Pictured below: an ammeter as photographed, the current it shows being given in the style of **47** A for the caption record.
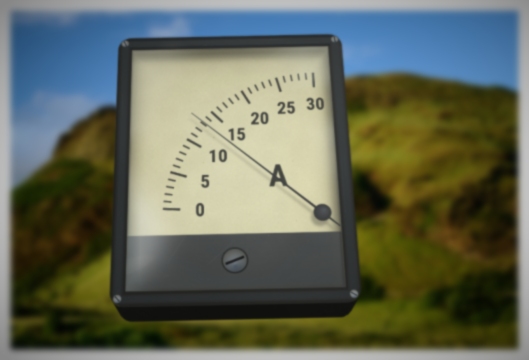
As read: **13** A
